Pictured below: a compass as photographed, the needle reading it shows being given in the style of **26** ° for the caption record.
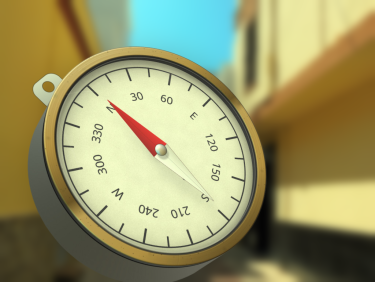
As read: **0** °
